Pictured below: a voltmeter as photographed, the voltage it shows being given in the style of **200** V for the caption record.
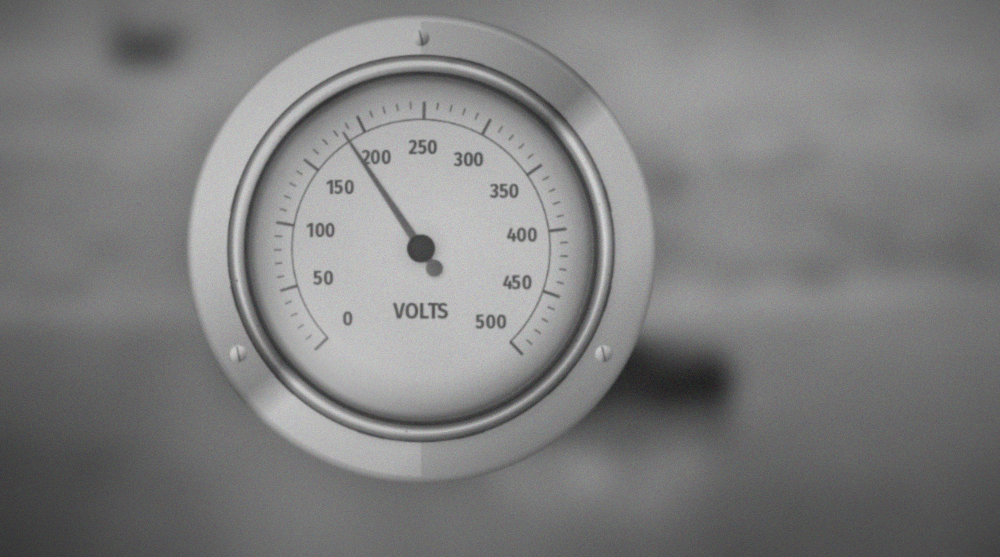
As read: **185** V
